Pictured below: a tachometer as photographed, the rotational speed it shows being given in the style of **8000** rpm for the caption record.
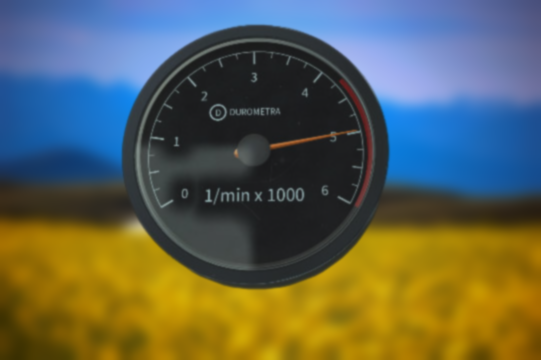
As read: **5000** rpm
